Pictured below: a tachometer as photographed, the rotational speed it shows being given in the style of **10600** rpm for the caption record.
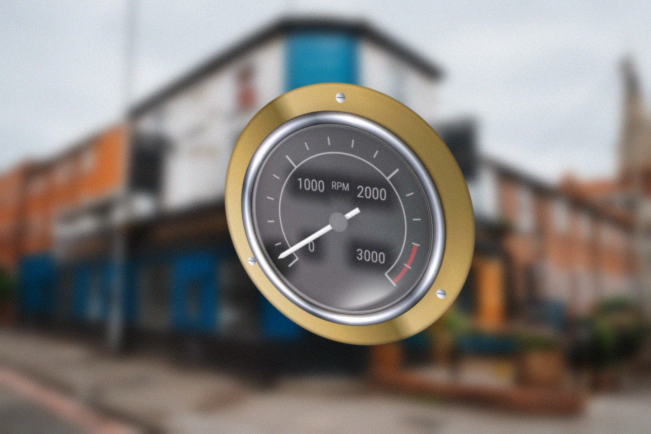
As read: **100** rpm
